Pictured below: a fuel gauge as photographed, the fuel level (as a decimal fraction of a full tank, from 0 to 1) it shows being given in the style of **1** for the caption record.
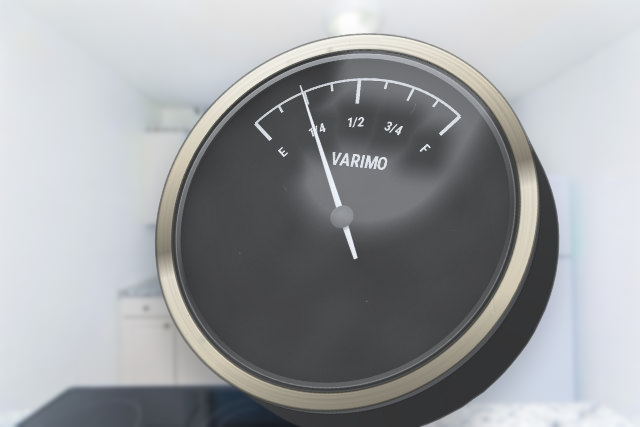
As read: **0.25**
